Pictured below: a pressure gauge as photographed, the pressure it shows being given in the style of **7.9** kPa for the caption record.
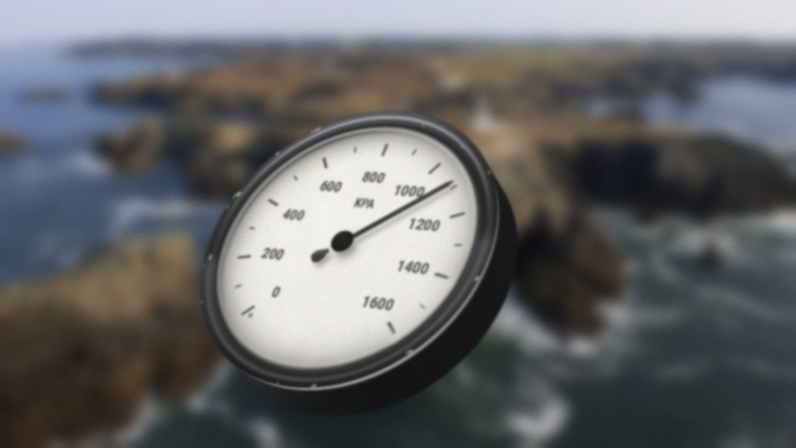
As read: **1100** kPa
